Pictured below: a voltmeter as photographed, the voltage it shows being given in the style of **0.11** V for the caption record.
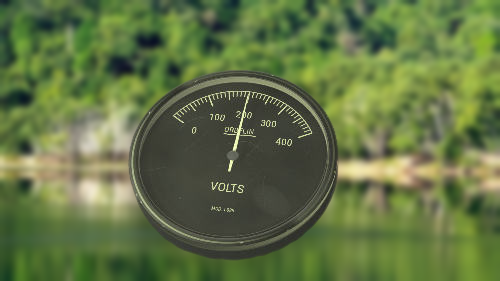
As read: **200** V
